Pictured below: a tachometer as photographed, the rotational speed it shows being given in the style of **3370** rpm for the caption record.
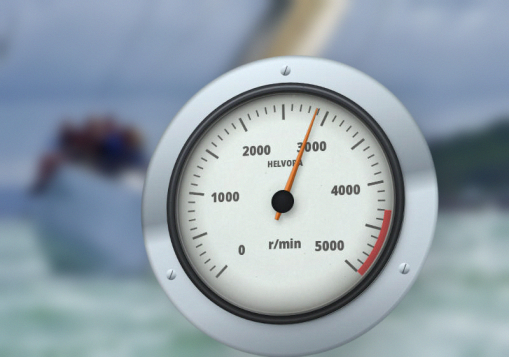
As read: **2900** rpm
